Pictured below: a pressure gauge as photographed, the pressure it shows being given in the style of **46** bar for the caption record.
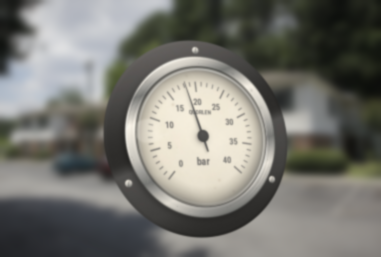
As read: **18** bar
